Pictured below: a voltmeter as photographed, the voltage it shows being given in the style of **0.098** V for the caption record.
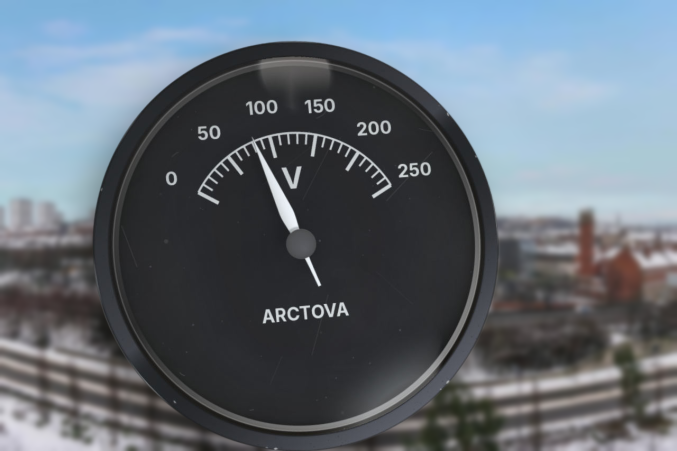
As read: **80** V
